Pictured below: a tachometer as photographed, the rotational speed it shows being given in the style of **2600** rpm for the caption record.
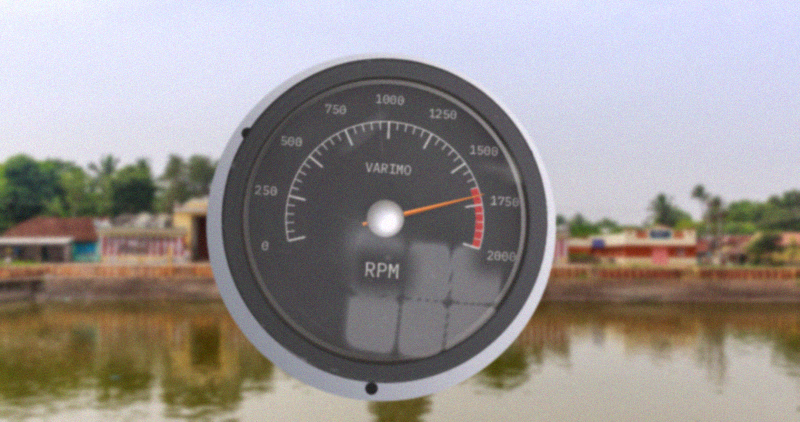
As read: **1700** rpm
